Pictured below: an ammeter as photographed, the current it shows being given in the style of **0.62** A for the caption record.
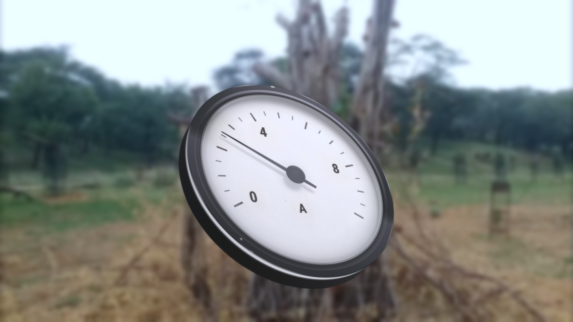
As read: **2.5** A
